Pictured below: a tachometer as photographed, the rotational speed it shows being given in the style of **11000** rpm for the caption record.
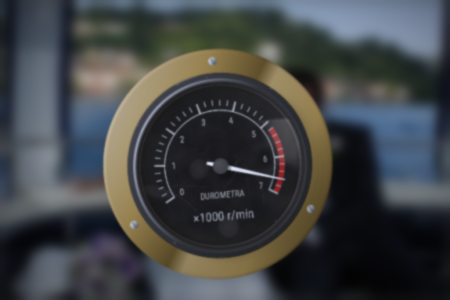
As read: **6600** rpm
